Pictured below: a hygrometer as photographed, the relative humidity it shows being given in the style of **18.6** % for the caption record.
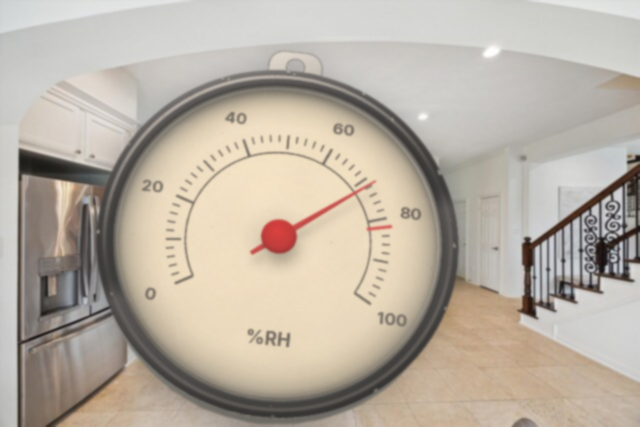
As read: **72** %
